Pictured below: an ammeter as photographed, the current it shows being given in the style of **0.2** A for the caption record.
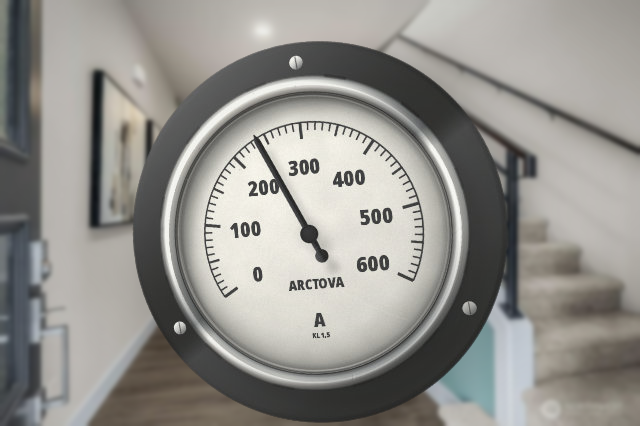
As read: **240** A
